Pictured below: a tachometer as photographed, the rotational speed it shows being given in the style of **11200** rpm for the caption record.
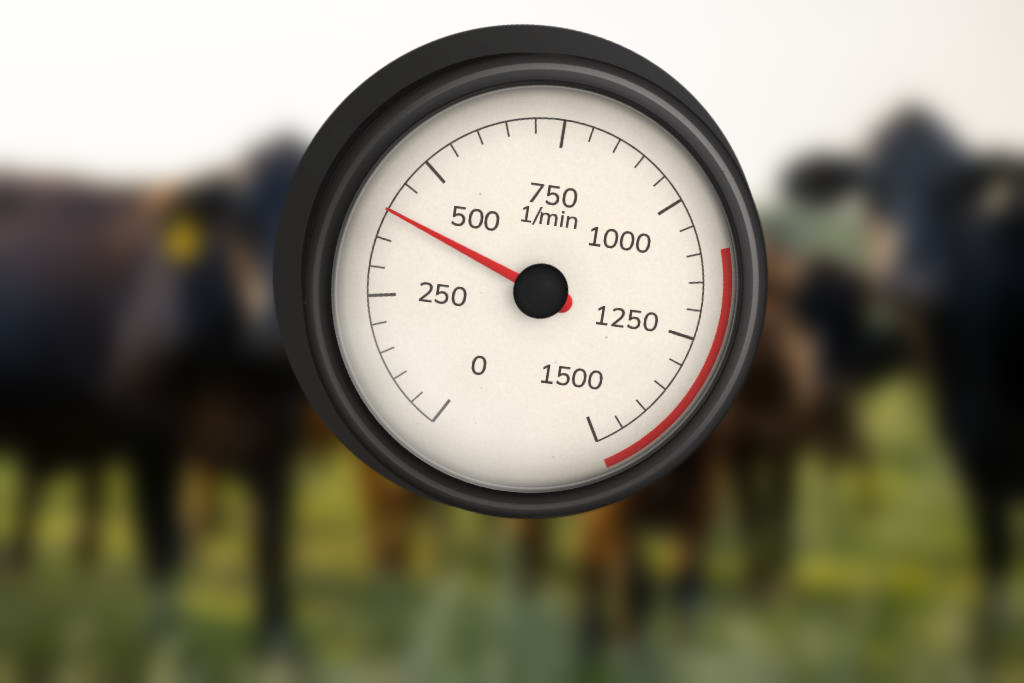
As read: **400** rpm
